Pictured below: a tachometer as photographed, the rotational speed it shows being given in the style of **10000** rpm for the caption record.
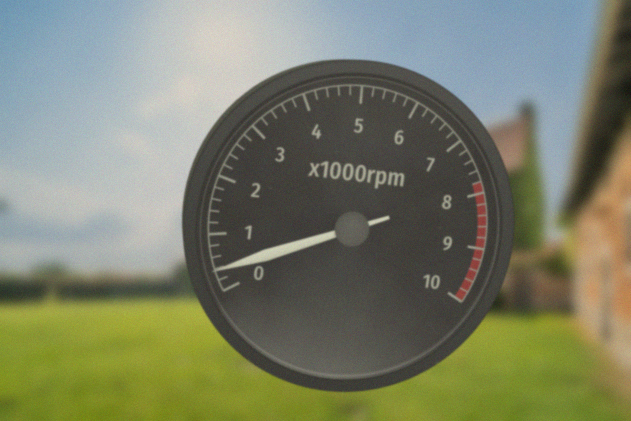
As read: **400** rpm
